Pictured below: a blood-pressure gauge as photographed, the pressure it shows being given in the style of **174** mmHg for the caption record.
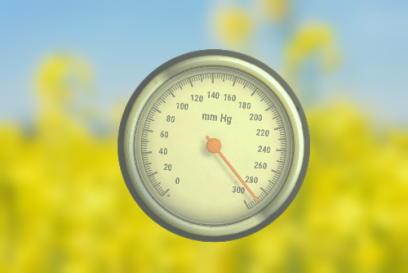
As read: **290** mmHg
